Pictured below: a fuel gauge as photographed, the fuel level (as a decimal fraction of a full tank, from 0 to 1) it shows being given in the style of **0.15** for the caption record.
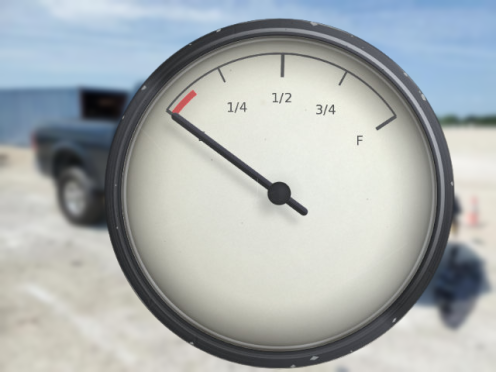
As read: **0**
